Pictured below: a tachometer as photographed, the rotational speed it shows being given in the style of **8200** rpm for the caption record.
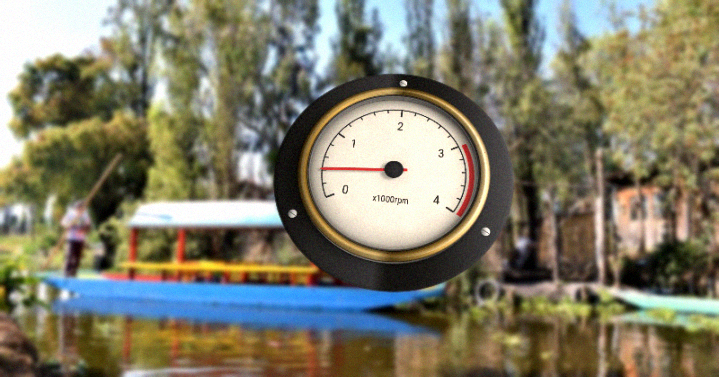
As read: **400** rpm
